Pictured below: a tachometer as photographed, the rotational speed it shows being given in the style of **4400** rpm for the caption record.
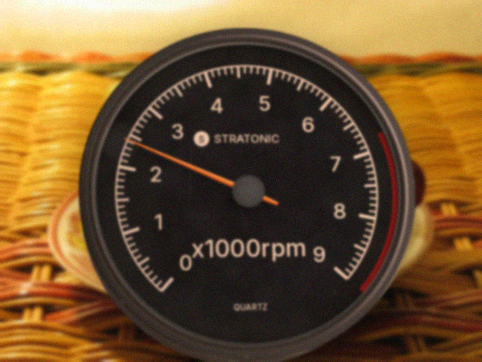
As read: **2400** rpm
